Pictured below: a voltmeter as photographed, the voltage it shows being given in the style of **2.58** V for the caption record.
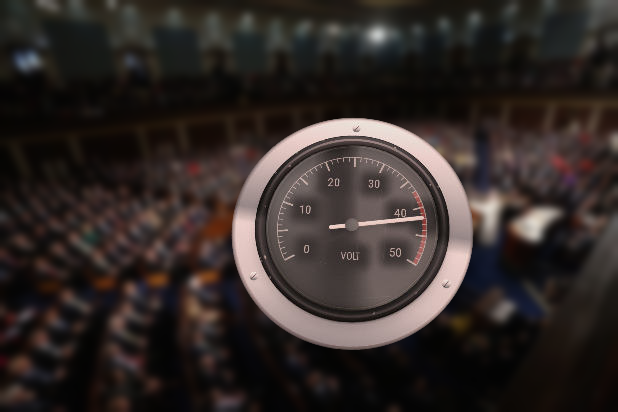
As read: **42** V
